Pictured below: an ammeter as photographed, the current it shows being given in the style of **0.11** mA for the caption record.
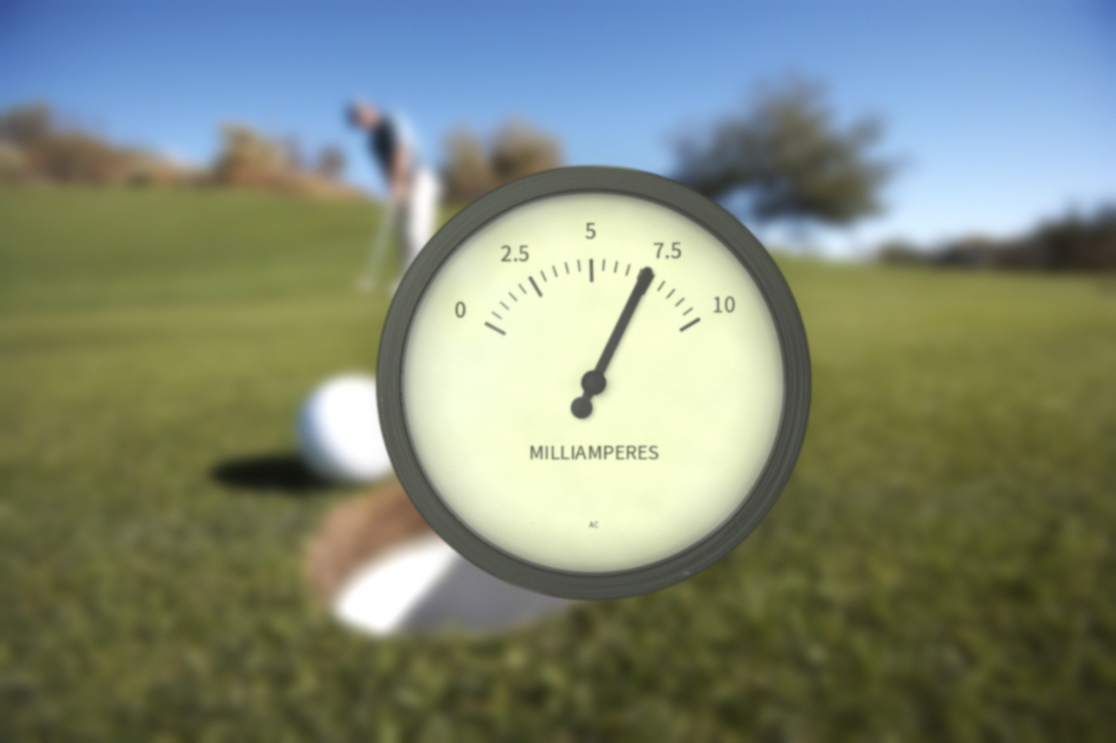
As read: **7.25** mA
